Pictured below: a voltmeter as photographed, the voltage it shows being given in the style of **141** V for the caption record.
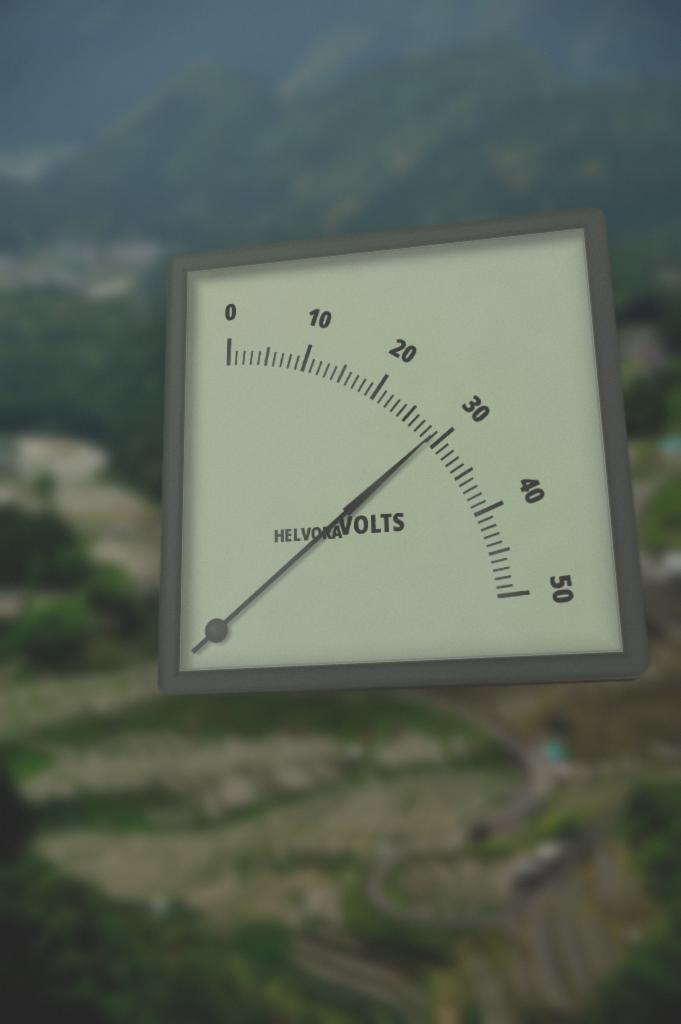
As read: **29** V
